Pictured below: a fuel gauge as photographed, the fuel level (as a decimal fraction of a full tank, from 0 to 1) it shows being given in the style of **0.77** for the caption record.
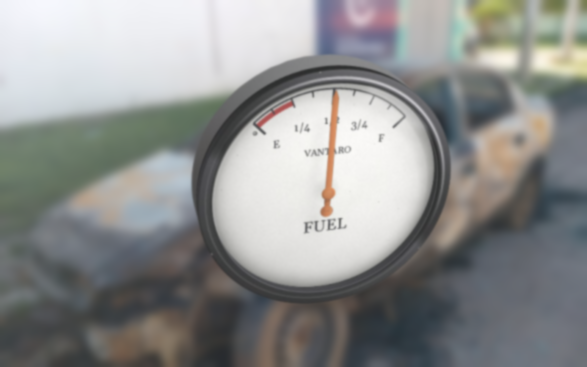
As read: **0.5**
